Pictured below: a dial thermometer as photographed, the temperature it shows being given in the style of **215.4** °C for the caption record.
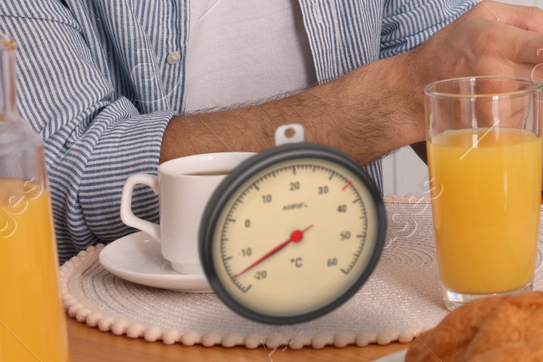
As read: **-15** °C
